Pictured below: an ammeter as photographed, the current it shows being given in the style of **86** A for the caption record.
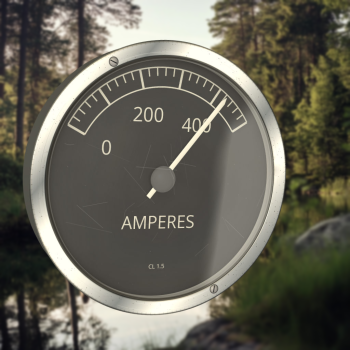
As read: **420** A
